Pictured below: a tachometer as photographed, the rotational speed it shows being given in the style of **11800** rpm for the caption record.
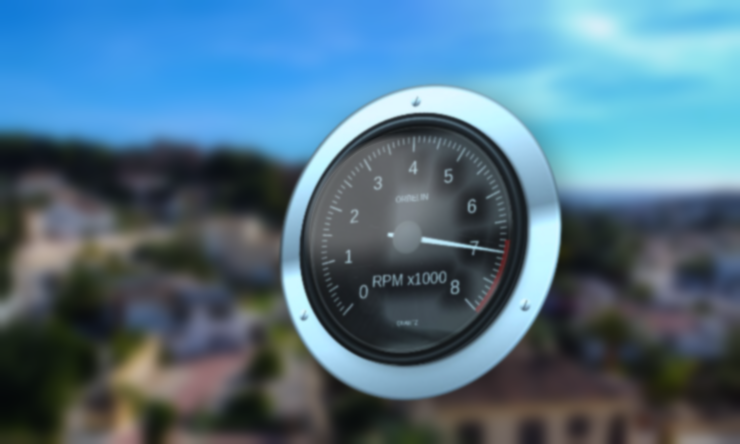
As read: **7000** rpm
